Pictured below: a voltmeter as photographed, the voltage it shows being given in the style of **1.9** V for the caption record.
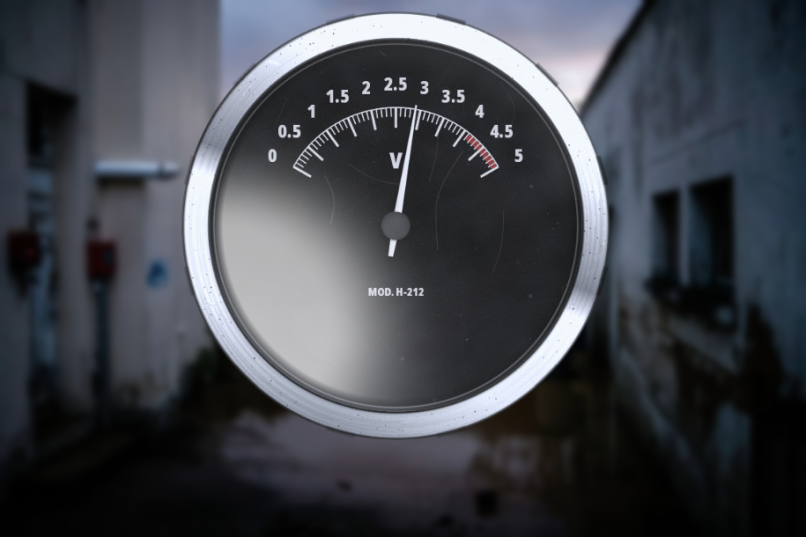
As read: **2.9** V
